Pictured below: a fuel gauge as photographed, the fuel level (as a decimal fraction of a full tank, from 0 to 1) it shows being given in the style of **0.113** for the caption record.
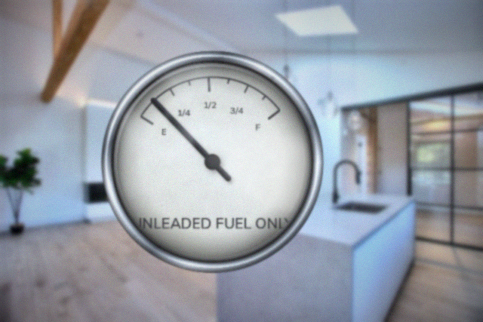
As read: **0.125**
